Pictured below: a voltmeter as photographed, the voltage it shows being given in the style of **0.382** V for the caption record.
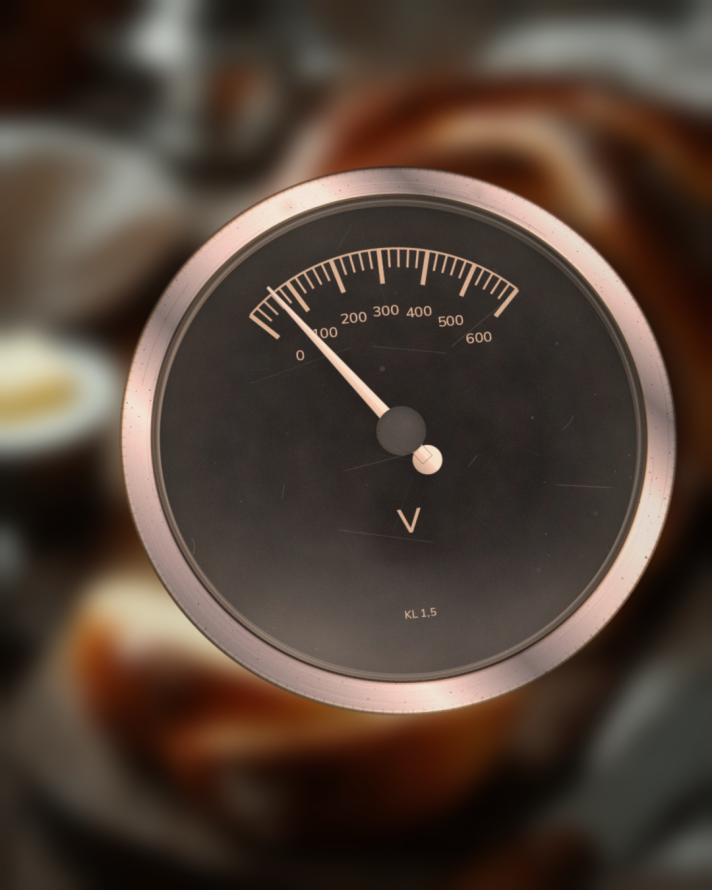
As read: **60** V
